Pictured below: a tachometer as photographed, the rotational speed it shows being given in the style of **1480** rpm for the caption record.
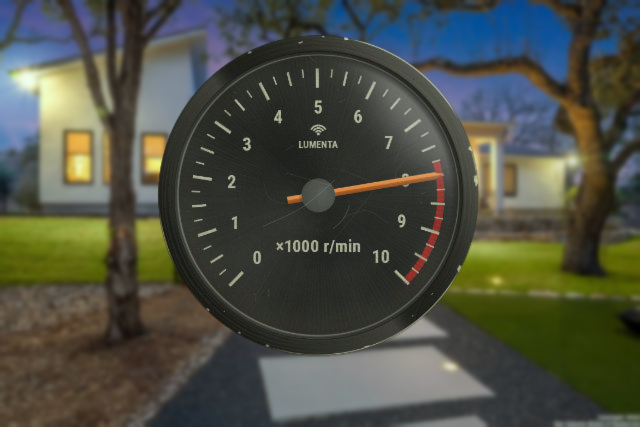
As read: **8000** rpm
